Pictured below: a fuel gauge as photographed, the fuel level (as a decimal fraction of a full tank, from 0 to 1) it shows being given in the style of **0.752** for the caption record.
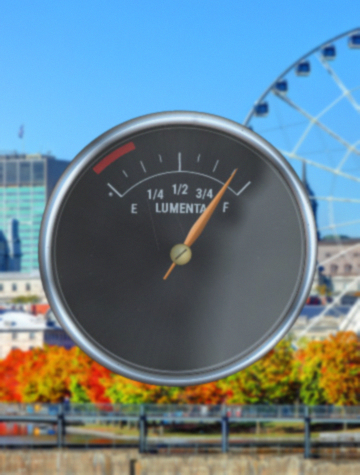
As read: **0.875**
